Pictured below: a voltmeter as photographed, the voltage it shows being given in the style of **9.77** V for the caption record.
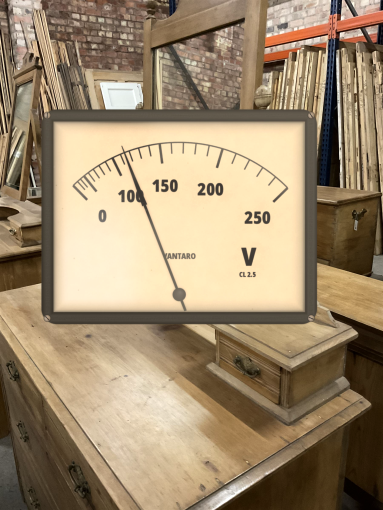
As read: **115** V
